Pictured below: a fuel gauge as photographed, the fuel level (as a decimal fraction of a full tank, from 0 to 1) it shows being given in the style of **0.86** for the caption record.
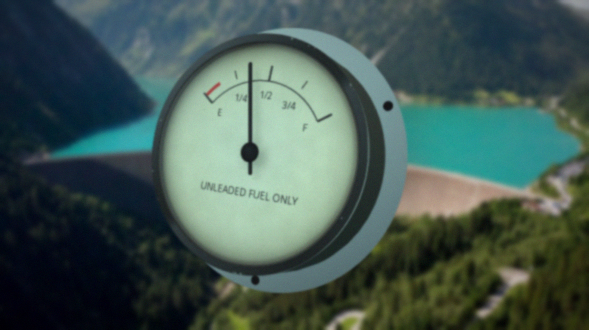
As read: **0.375**
